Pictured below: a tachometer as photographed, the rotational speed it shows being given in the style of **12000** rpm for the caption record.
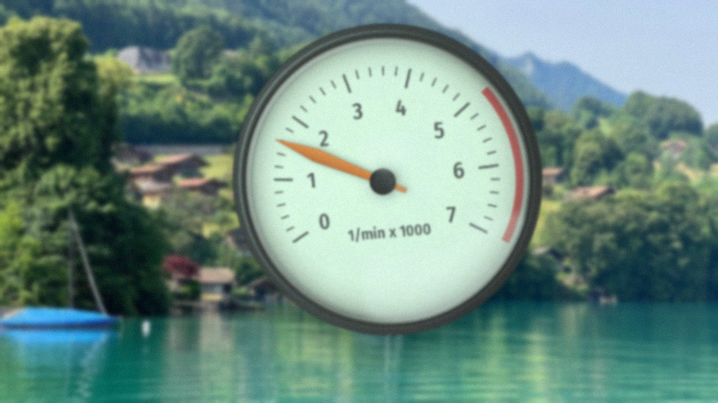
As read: **1600** rpm
